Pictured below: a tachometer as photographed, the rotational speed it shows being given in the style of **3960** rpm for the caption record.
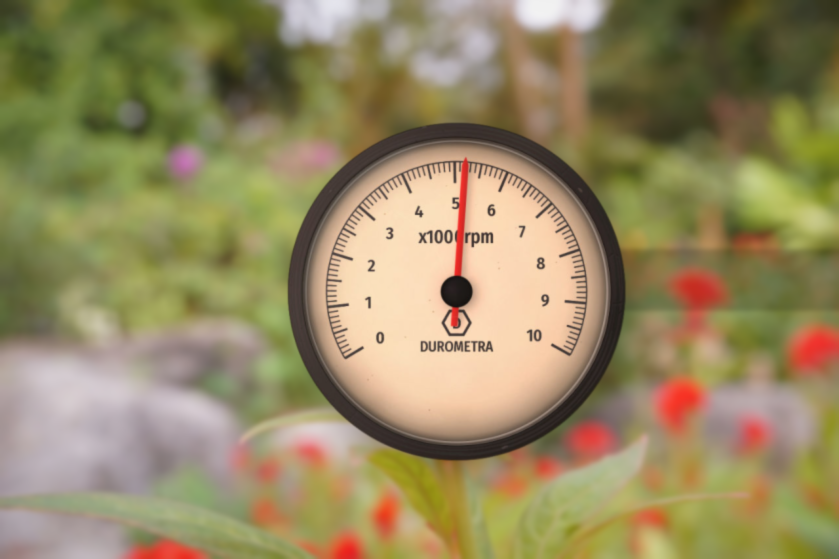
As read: **5200** rpm
